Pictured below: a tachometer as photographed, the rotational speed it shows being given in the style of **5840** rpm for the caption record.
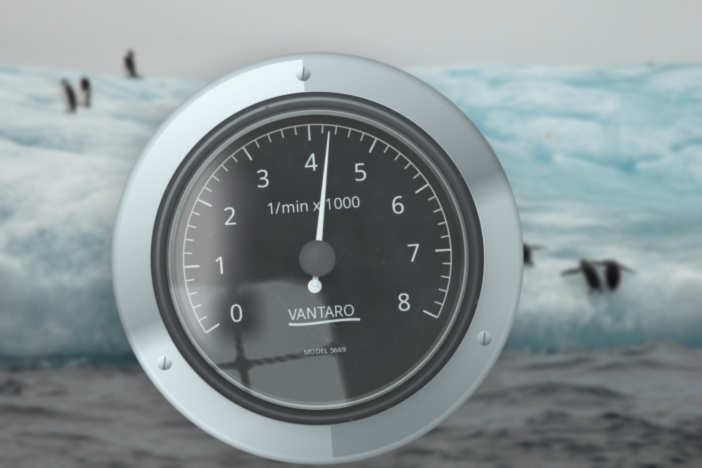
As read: **4300** rpm
